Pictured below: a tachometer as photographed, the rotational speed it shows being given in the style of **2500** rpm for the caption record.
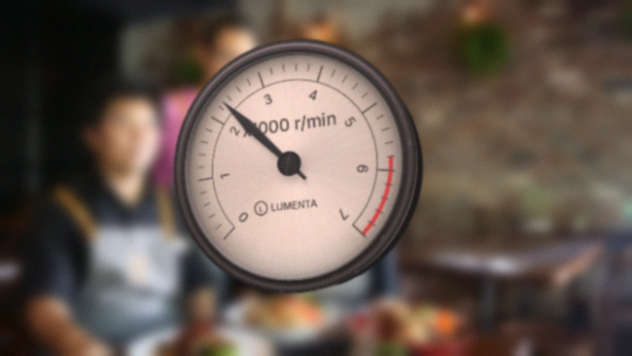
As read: **2300** rpm
